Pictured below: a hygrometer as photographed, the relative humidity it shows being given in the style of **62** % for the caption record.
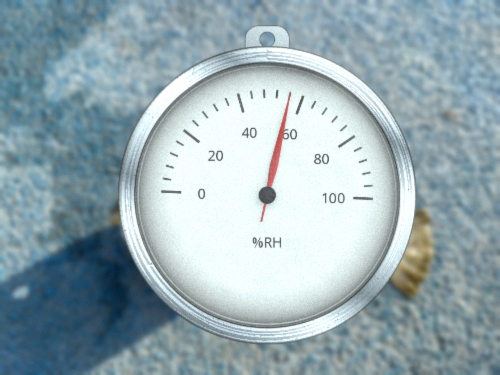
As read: **56** %
